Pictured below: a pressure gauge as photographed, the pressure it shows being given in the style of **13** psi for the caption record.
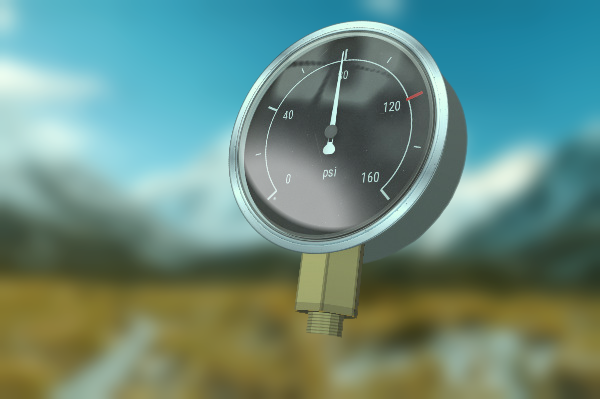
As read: **80** psi
